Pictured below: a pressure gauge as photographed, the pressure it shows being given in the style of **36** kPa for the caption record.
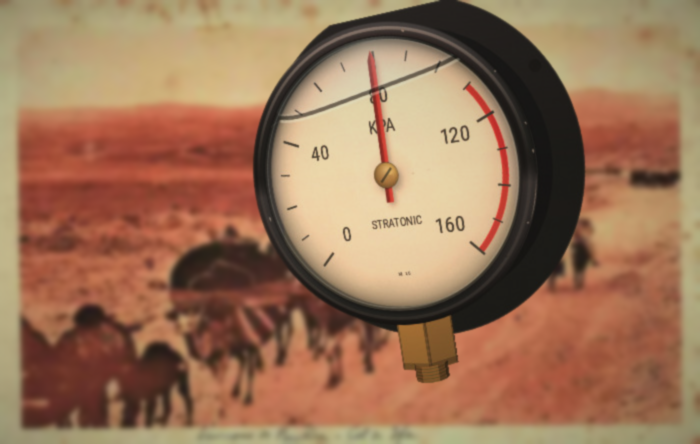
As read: **80** kPa
